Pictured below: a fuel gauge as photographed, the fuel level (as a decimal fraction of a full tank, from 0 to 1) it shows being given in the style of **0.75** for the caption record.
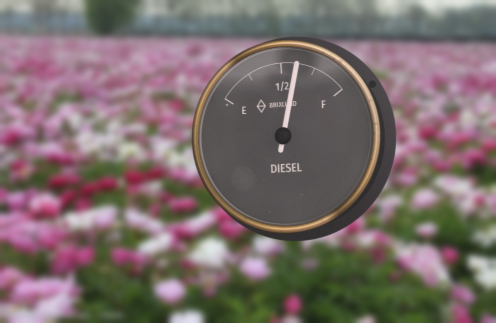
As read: **0.625**
